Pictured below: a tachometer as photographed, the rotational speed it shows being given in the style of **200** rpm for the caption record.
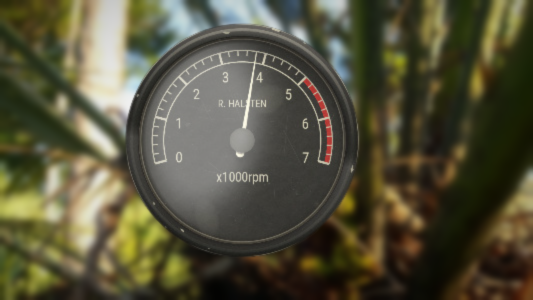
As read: **3800** rpm
